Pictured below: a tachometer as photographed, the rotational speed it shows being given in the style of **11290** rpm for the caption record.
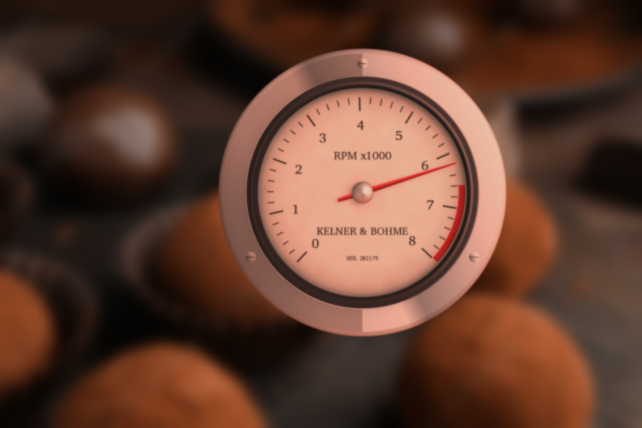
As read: **6200** rpm
